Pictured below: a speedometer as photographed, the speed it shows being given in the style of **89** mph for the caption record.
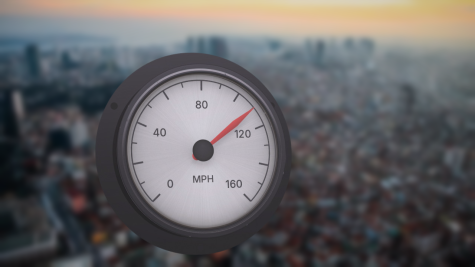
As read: **110** mph
